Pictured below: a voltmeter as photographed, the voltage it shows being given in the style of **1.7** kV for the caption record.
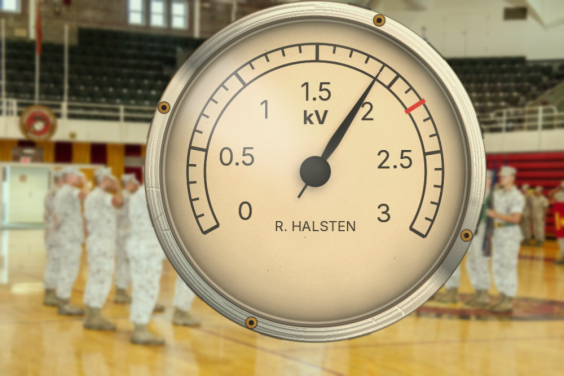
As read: **1.9** kV
